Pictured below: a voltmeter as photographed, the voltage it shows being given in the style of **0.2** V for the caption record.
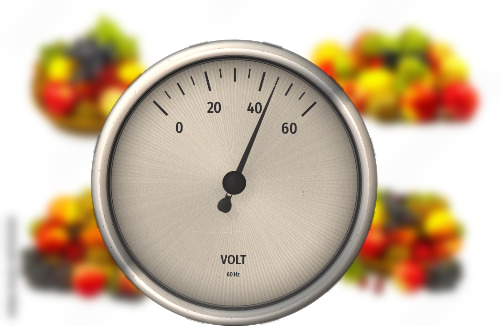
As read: **45** V
